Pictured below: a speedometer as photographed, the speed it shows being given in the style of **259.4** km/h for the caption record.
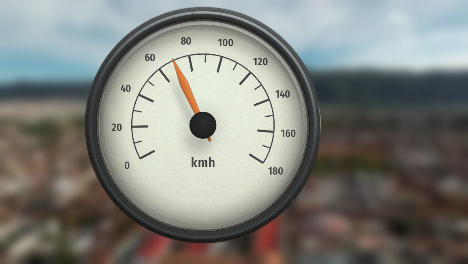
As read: **70** km/h
